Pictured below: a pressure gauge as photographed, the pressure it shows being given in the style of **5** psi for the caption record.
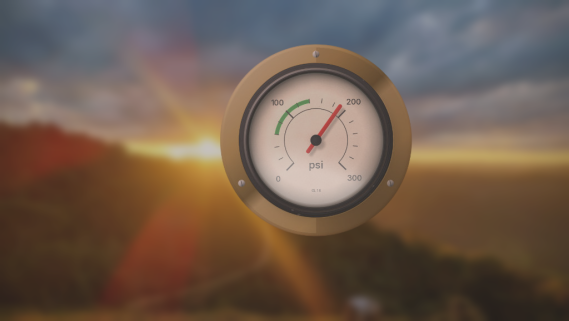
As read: **190** psi
